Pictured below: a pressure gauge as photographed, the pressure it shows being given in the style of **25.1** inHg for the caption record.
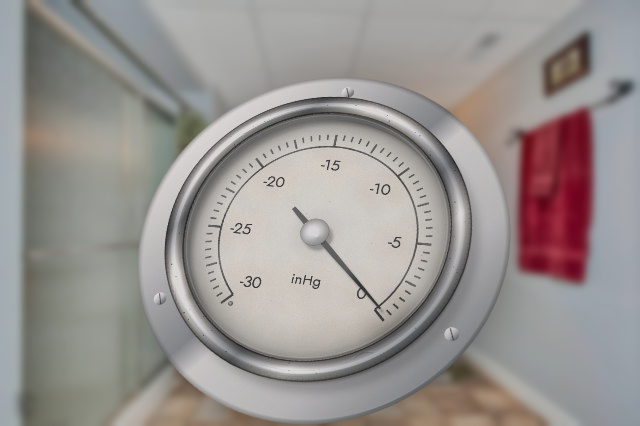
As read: **-0.25** inHg
